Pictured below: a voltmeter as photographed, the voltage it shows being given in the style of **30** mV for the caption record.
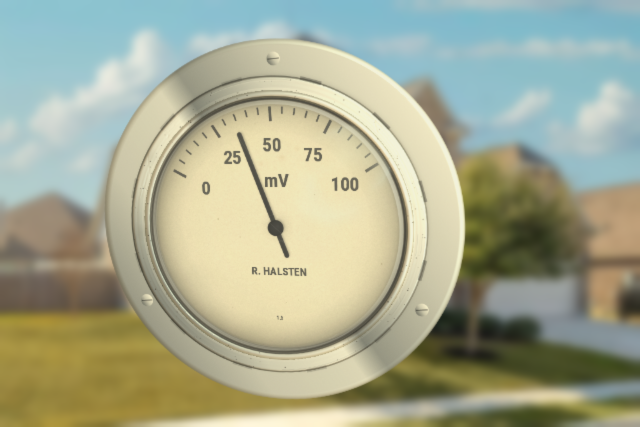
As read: **35** mV
